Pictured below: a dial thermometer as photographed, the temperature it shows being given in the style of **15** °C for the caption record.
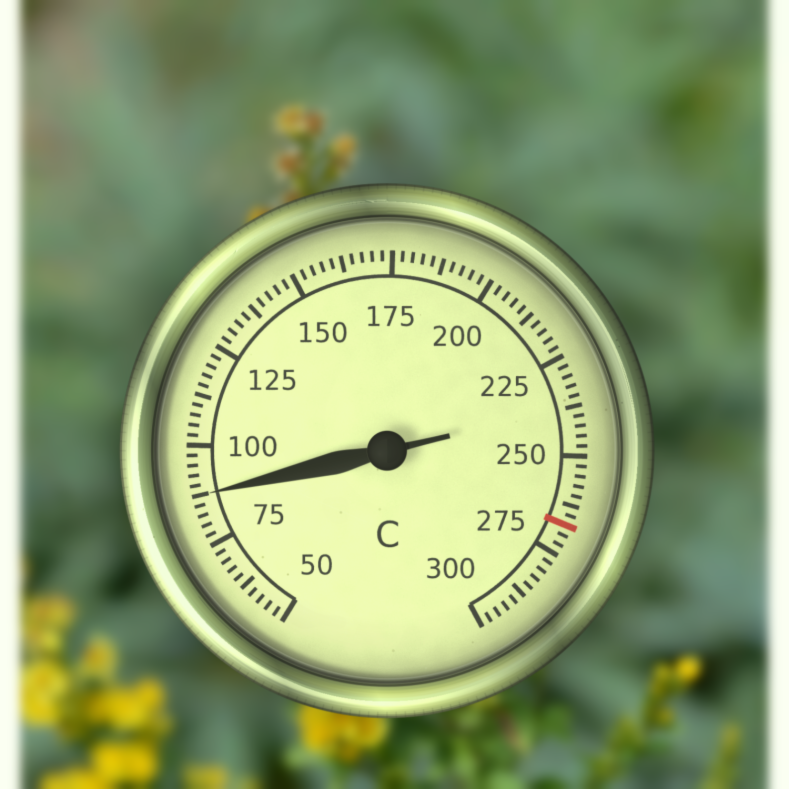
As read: **87.5** °C
